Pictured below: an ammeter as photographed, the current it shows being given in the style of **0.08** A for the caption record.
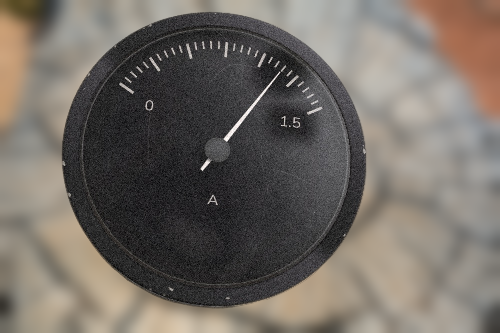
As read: **1.15** A
